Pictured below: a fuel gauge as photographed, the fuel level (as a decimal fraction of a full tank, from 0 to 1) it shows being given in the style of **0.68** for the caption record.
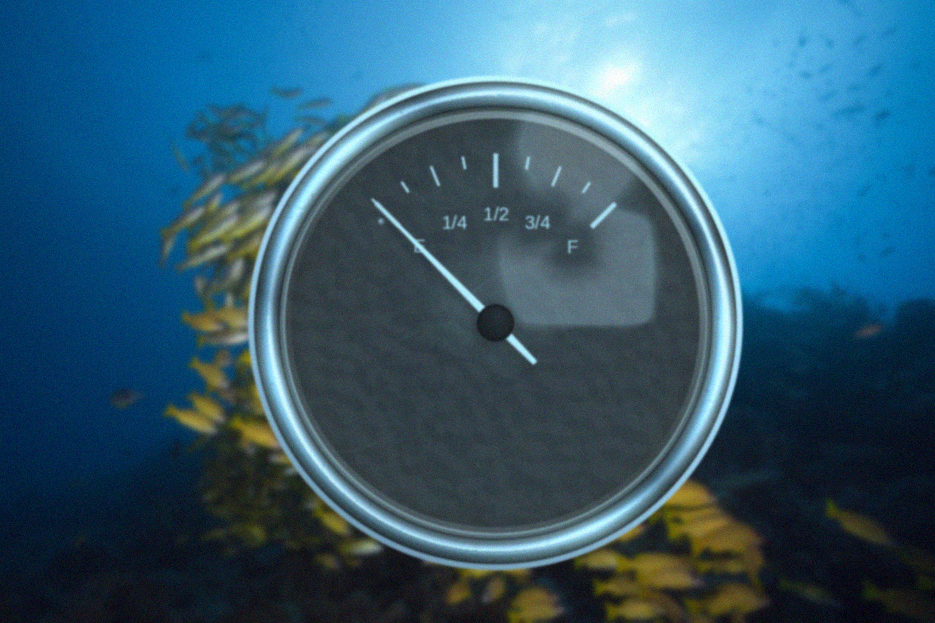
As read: **0**
